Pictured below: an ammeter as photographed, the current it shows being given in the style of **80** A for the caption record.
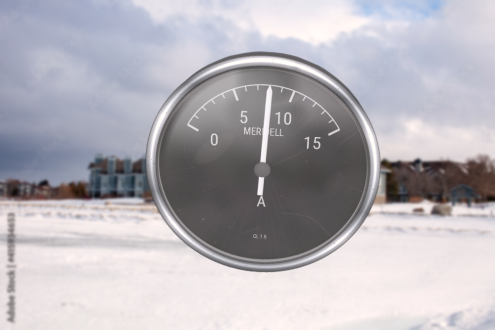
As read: **8** A
